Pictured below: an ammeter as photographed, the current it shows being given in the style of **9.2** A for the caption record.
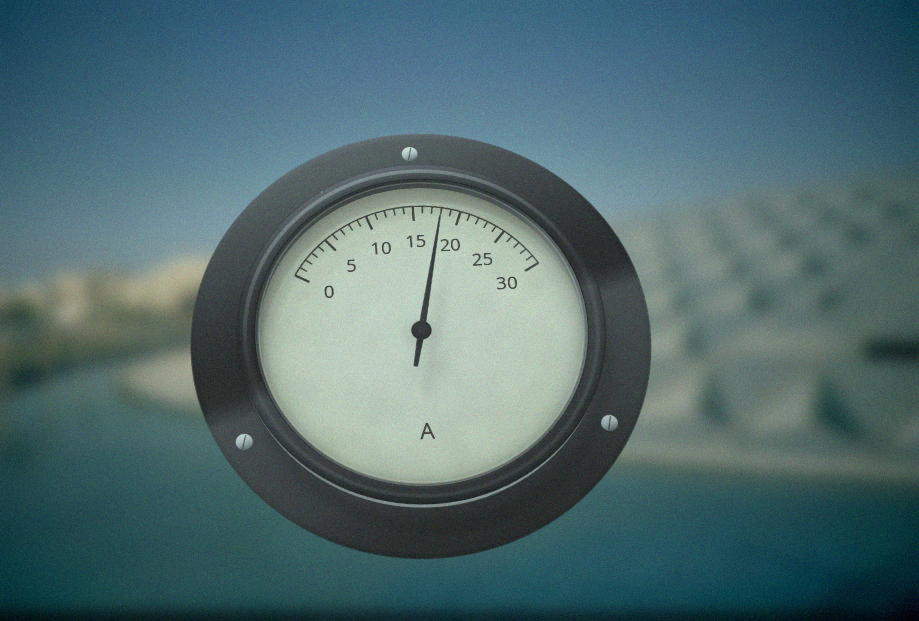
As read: **18** A
